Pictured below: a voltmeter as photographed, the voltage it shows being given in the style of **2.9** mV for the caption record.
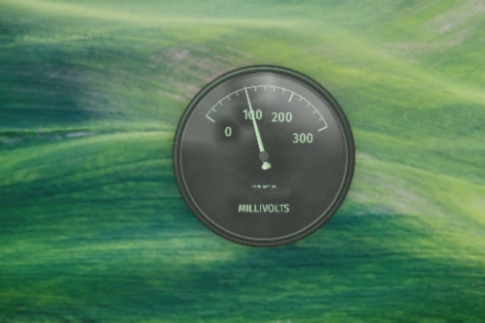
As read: **100** mV
